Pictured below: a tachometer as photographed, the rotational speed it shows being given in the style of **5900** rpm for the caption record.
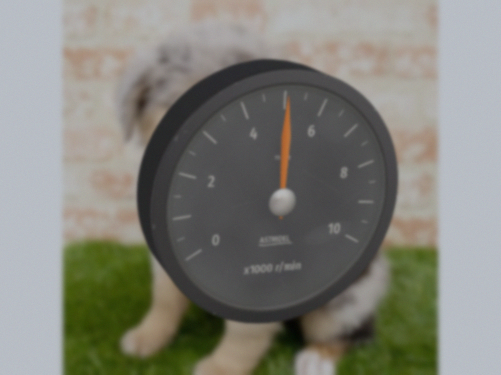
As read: **5000** rpm
